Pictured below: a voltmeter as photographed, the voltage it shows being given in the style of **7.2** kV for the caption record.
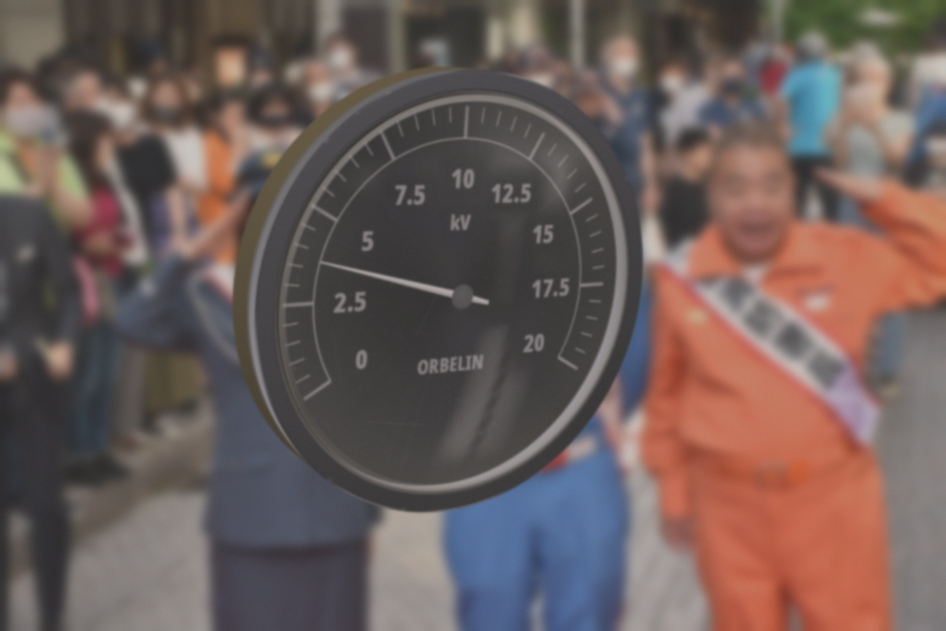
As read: **3.75** kV
